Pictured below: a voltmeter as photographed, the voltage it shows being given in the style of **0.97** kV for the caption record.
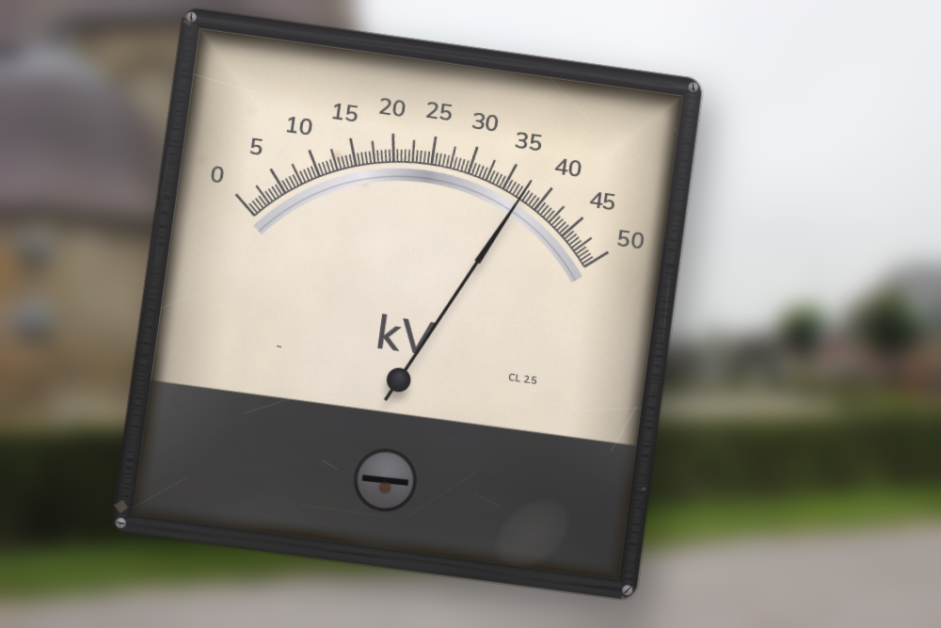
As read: **37.5** kV
